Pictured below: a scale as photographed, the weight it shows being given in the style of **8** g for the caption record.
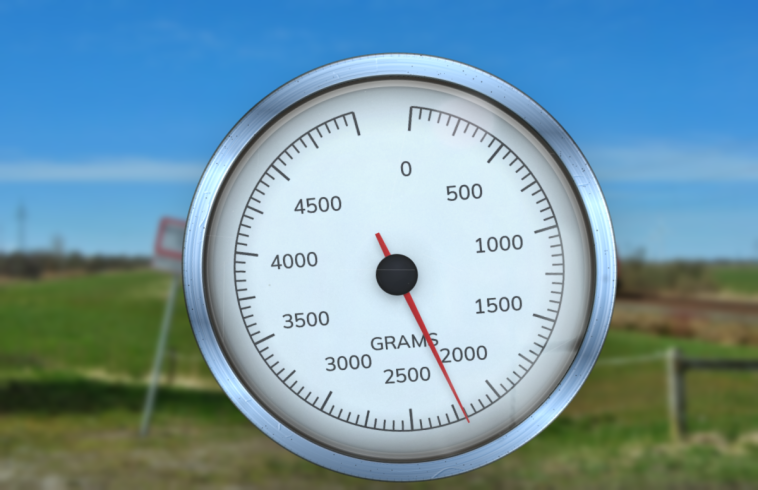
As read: **2200** g
